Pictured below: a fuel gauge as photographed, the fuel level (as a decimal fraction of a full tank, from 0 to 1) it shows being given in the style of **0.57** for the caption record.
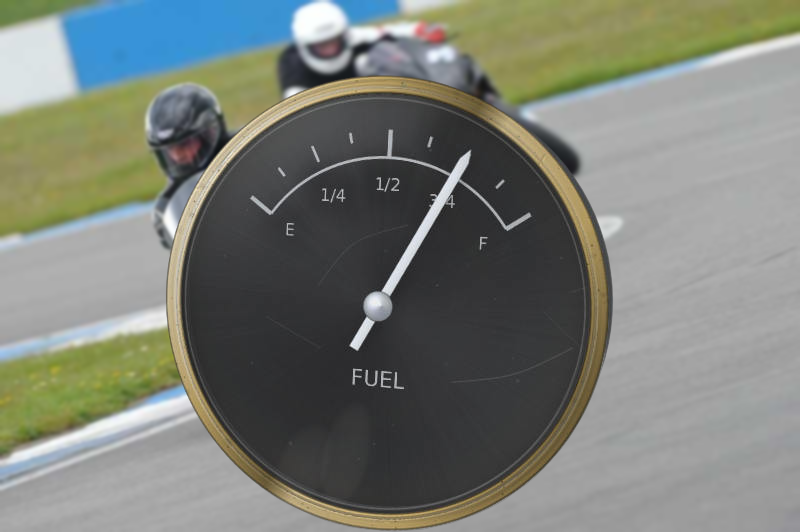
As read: **0.75**
